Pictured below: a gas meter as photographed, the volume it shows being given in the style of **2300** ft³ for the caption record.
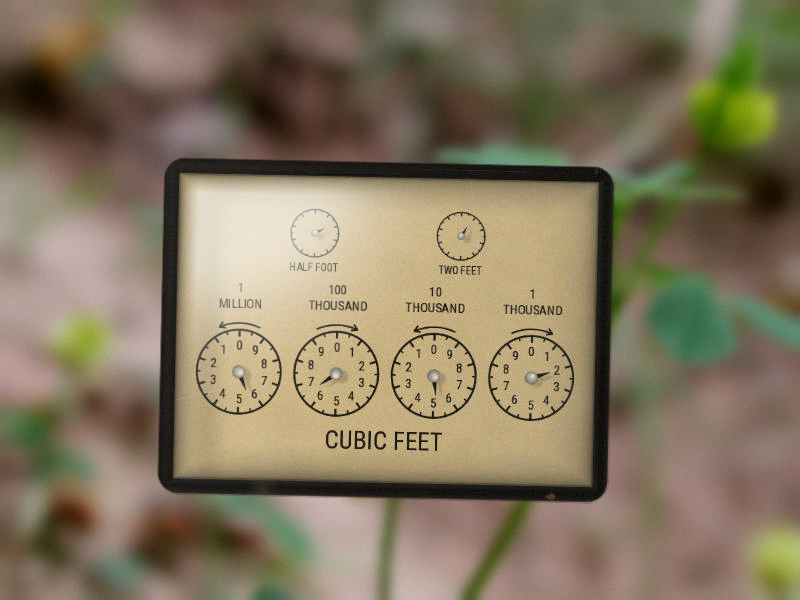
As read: **565200** ft³
